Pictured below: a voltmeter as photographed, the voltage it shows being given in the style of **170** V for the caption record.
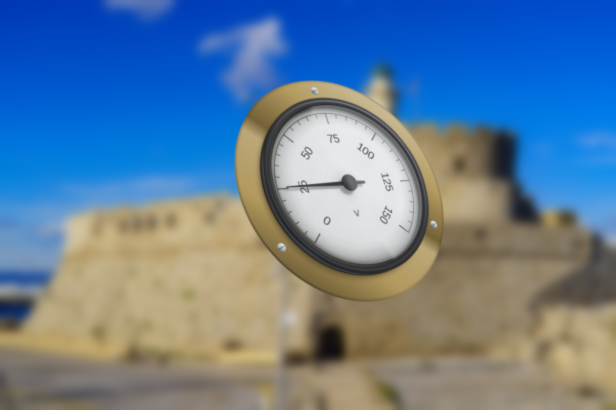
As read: **25** V
